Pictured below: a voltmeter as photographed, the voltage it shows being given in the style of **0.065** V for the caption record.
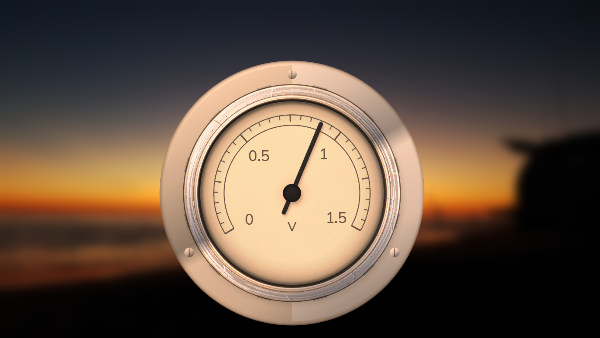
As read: **0.9** V
